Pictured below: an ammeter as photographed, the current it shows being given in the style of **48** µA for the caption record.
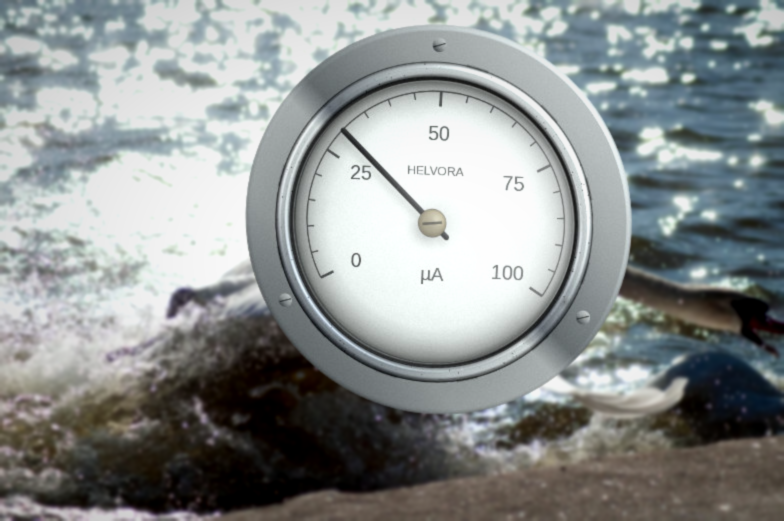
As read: **30** µA
